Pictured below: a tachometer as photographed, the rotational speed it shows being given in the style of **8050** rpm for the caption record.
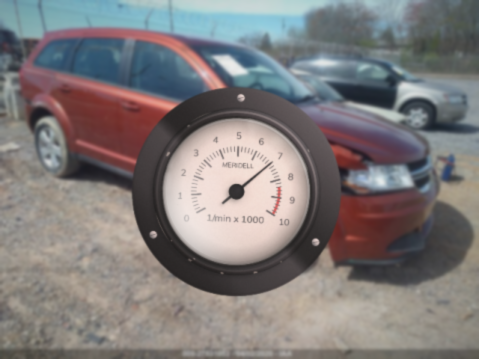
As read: **7000** rpm
